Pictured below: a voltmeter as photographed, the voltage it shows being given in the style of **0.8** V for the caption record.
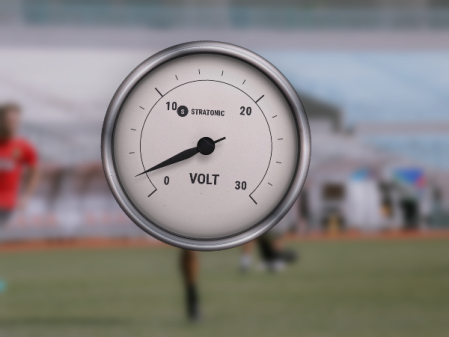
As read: **2** V
